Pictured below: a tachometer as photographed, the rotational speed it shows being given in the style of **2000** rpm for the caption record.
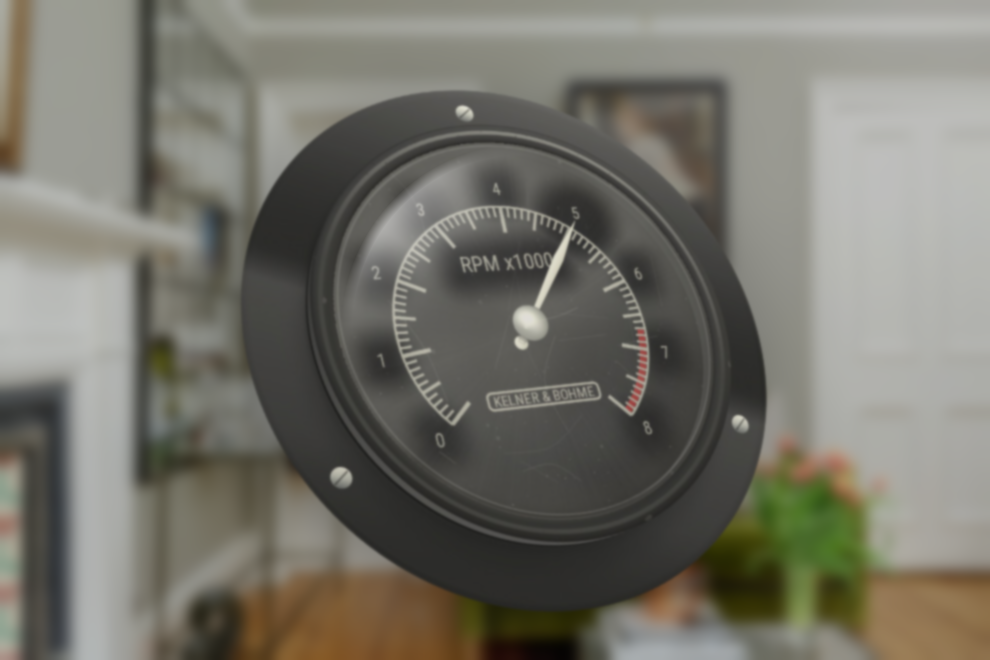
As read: **5000** rpm
